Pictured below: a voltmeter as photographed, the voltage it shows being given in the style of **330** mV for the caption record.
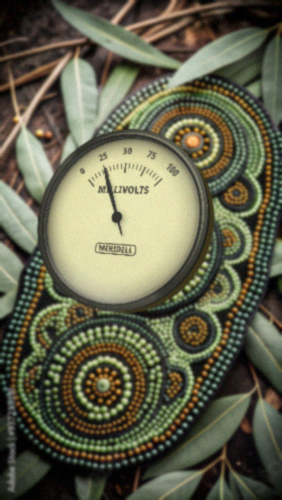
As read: **25** mV
